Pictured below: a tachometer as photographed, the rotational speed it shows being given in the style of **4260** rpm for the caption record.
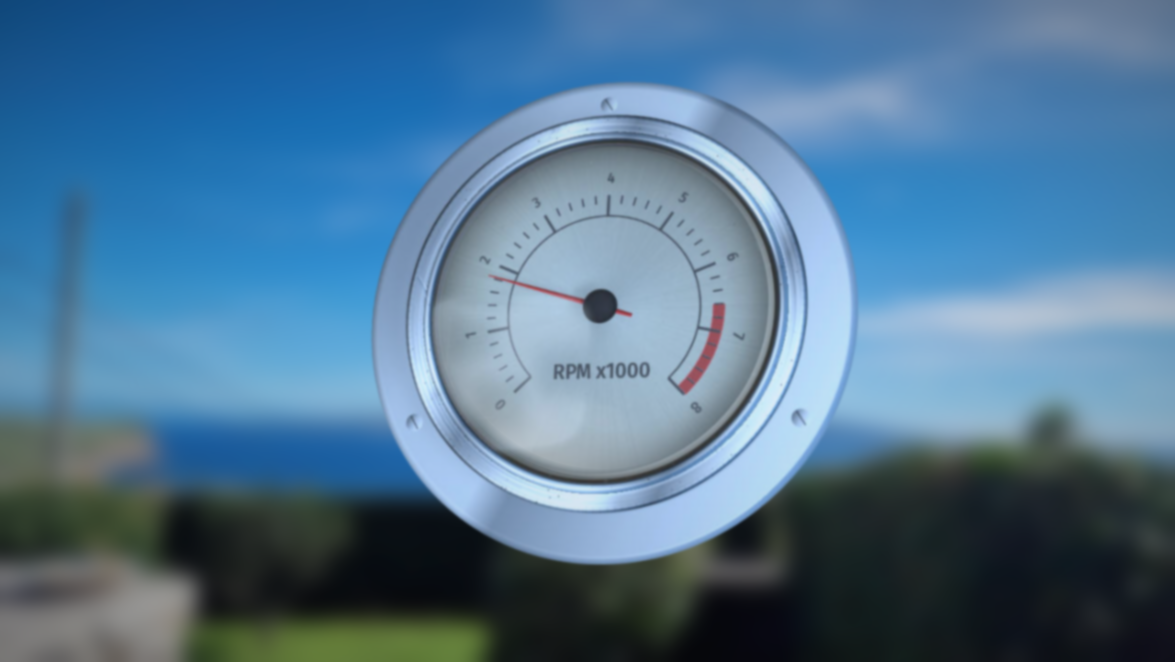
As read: **1800** rpm
